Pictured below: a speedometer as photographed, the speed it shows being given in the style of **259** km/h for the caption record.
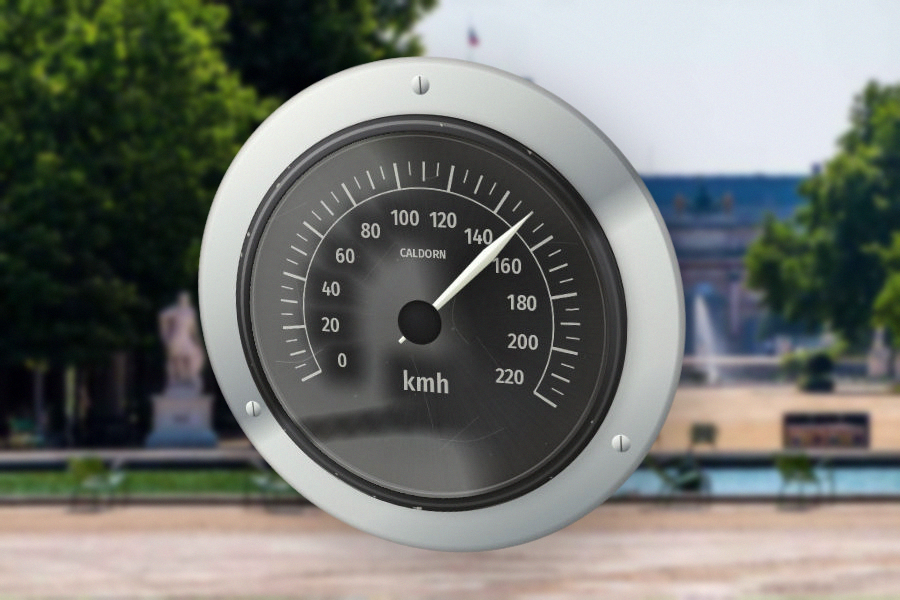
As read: **150** km/h
